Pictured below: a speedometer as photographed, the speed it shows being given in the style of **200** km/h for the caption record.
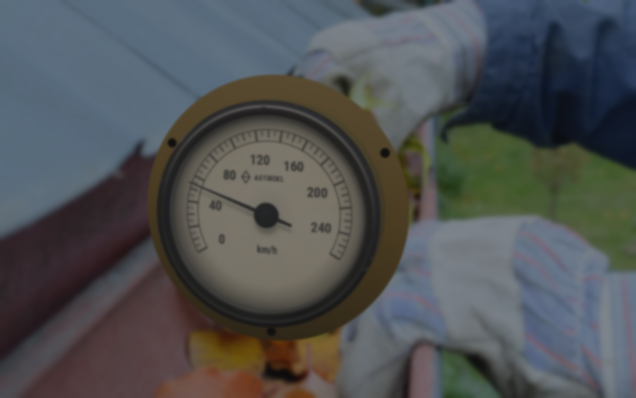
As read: **55** km/h
